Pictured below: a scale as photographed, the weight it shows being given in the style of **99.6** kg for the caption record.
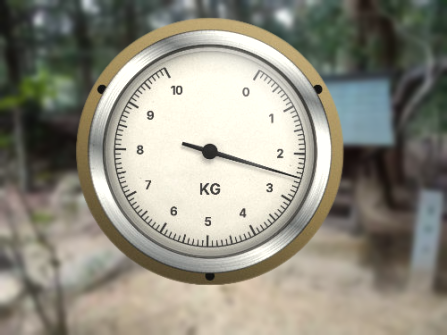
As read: **2.5** kg
